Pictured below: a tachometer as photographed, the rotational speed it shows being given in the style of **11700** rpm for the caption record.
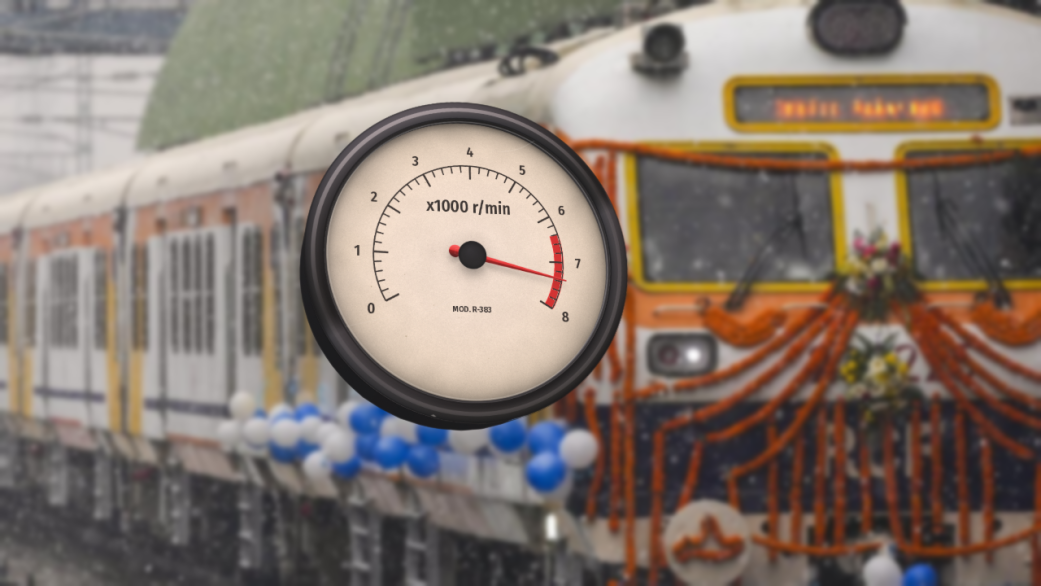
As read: **7400** rpm
